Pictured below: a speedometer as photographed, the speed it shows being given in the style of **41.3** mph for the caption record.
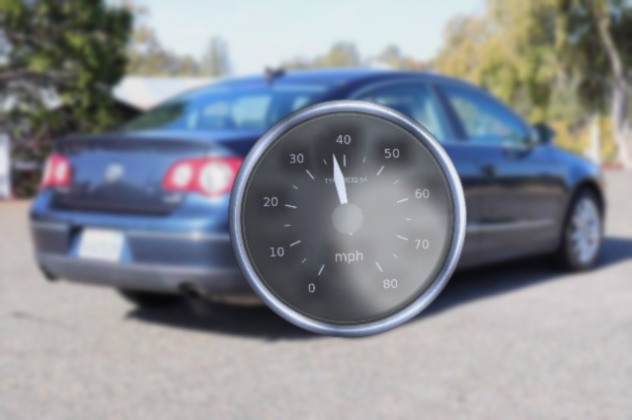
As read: **37.5** mph
